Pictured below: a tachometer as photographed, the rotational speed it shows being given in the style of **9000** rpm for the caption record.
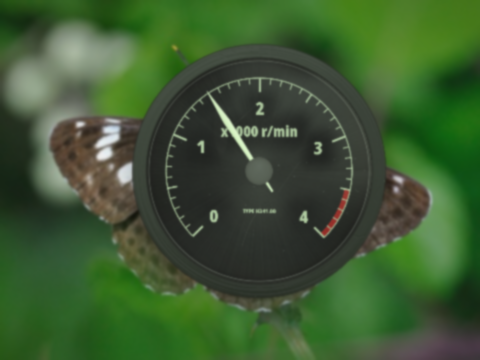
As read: **1500** rpm
